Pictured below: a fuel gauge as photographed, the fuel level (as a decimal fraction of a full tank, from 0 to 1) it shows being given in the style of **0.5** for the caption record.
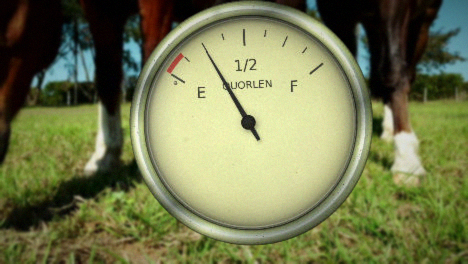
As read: **0.25**
